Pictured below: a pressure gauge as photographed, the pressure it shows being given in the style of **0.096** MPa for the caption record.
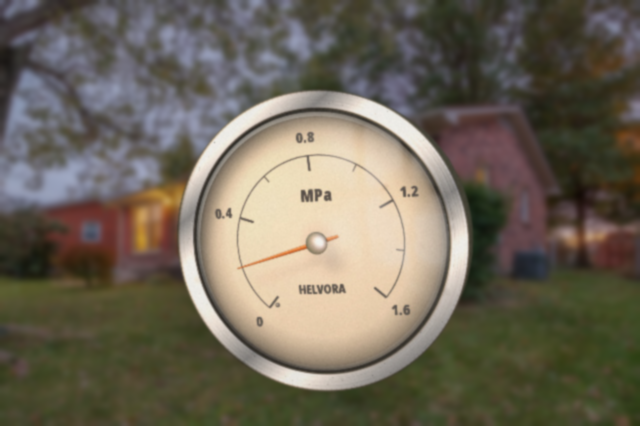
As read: **0.2** MPa
